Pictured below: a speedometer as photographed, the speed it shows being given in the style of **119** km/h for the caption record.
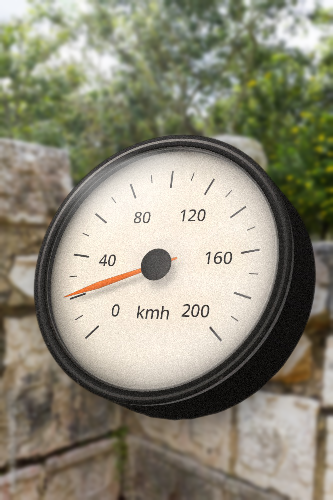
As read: **20** km/h
